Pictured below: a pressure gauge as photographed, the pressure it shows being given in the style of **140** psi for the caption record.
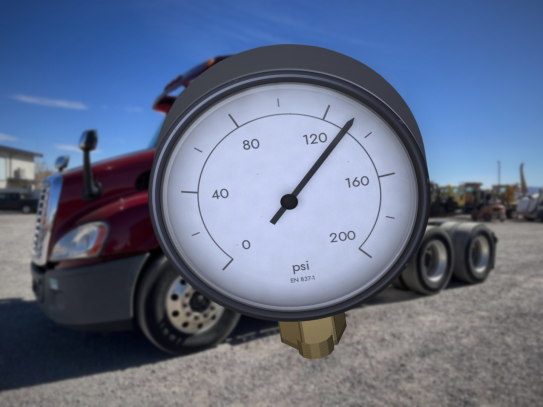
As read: **130** psi
